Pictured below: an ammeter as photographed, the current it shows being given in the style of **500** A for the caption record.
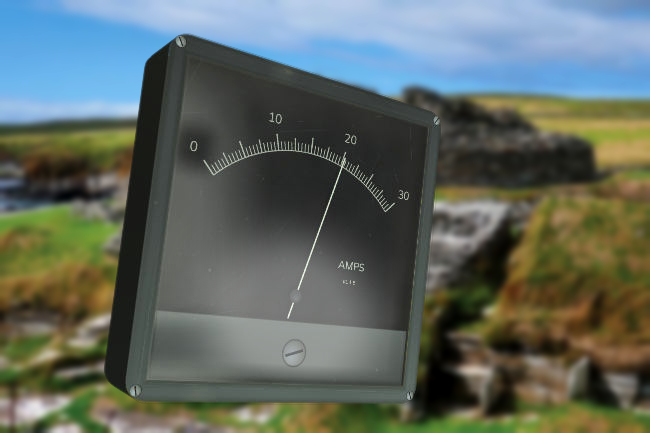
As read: **20** A
